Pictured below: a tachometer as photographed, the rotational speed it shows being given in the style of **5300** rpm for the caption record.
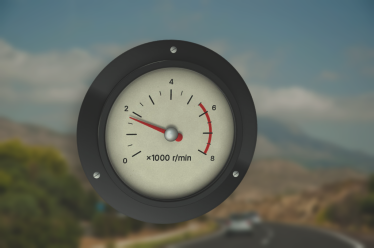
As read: **1750** rpm
